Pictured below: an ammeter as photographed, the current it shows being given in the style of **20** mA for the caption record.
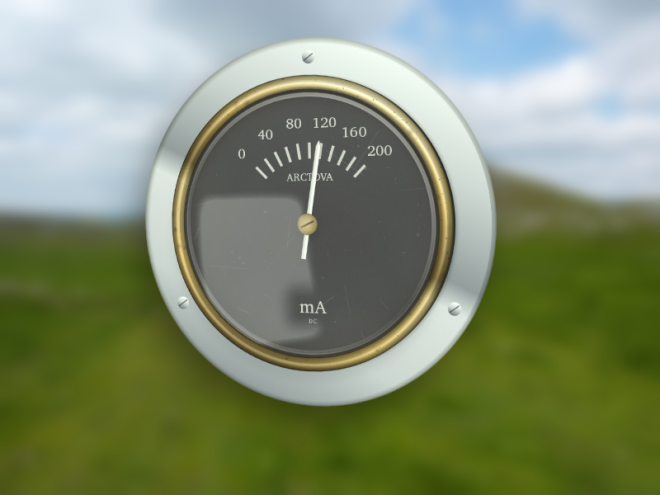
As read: **120** mA
